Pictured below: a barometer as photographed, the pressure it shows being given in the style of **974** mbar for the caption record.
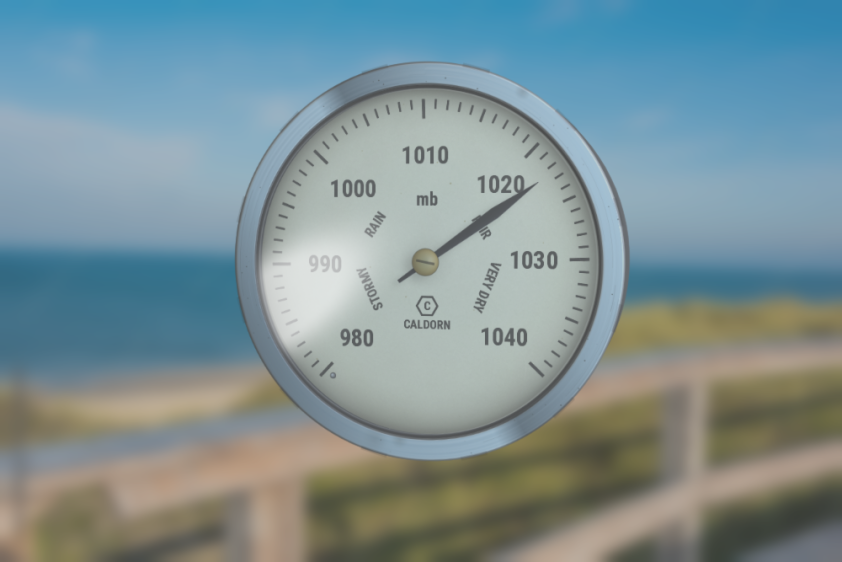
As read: **1022.5** mbar
